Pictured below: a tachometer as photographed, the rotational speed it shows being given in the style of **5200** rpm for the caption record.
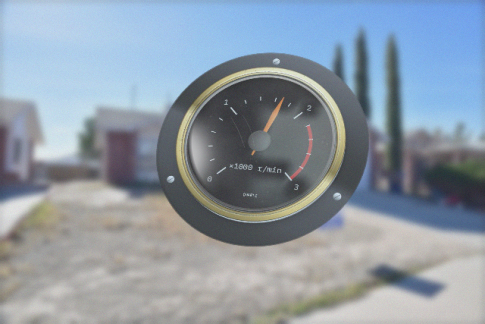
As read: **1700** rpm
